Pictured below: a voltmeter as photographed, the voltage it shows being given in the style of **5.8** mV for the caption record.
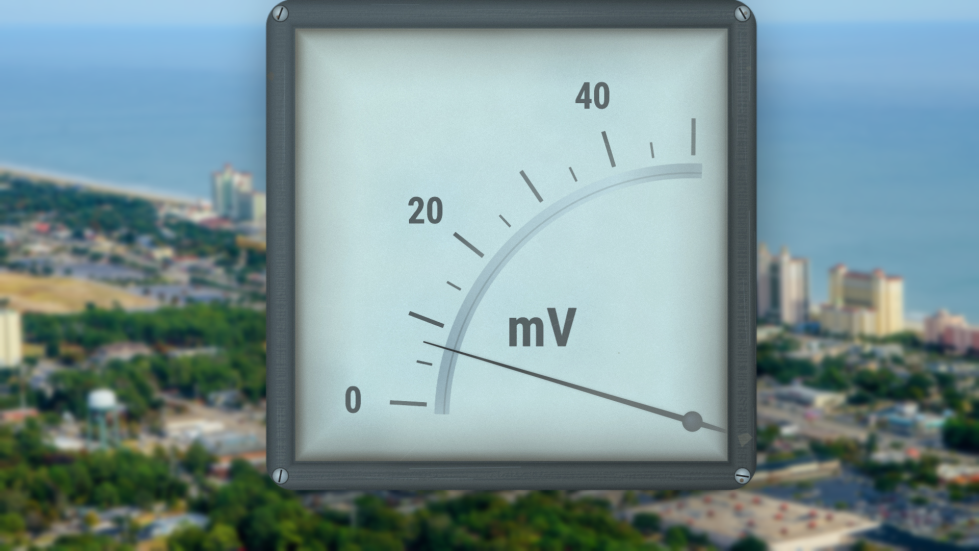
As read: **7.5** mV
